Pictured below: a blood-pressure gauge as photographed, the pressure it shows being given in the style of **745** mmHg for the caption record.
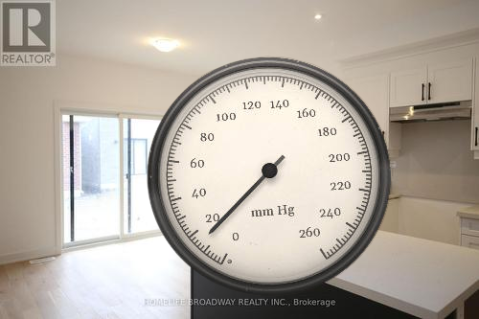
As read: **14** mmHg
